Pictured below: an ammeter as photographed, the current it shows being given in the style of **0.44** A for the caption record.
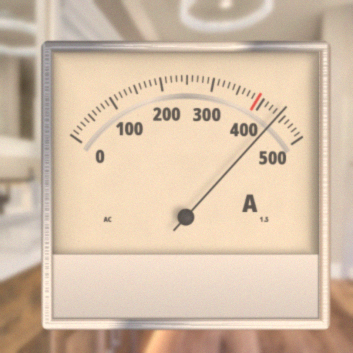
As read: **440** A
